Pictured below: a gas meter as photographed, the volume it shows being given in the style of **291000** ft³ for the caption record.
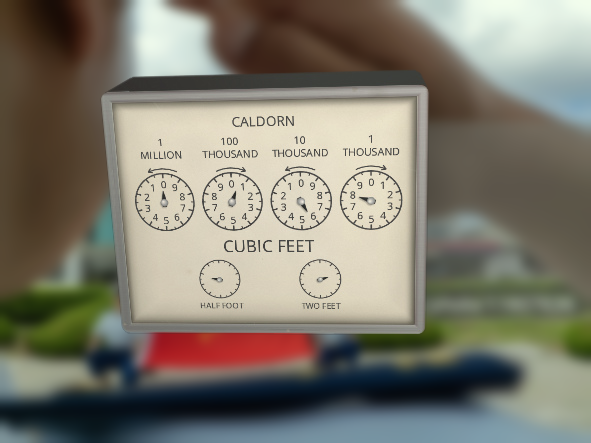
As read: **5800** ft³
